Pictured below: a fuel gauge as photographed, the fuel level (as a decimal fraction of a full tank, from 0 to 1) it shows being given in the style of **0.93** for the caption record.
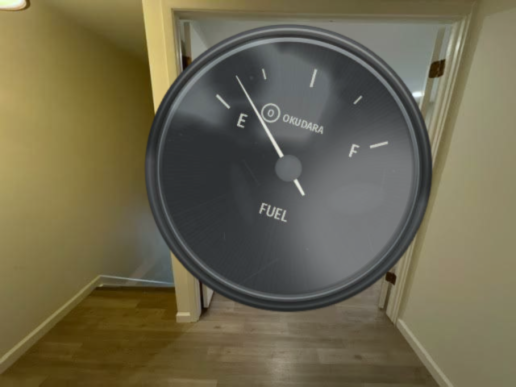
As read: **0.125**
